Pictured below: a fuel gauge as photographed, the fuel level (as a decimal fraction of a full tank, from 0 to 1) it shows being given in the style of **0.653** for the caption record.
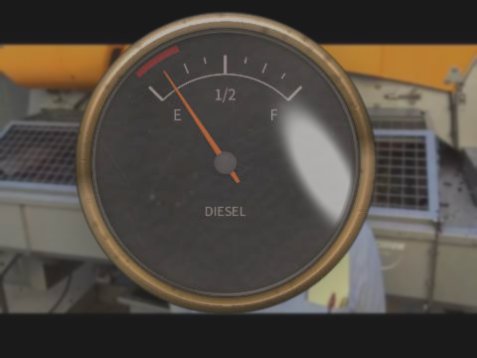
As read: **0.125**
